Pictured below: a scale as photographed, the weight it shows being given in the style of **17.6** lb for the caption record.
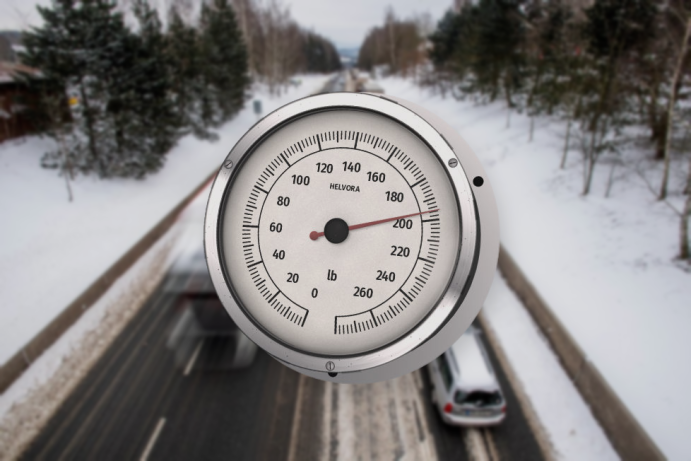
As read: **196** lb
